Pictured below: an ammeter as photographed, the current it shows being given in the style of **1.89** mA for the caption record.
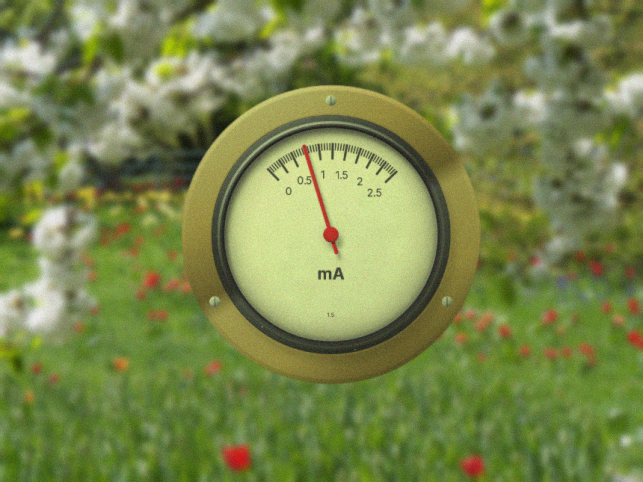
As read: **0.75** mA
